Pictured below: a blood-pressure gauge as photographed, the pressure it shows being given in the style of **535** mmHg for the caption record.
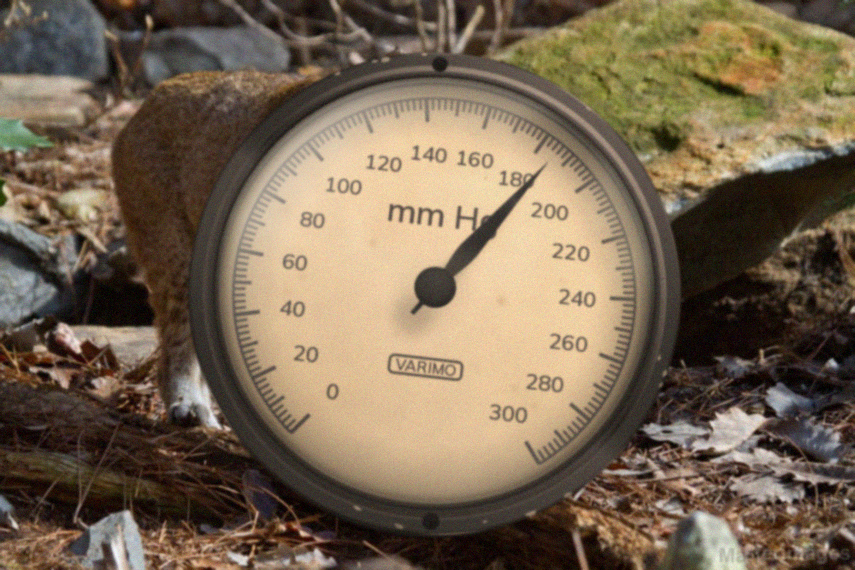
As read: **186** mmHg
